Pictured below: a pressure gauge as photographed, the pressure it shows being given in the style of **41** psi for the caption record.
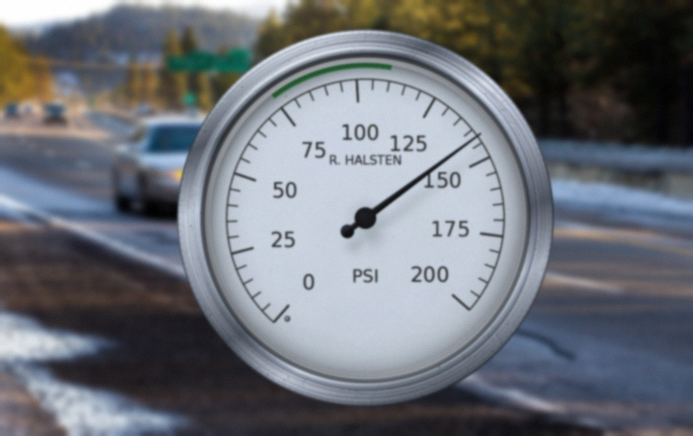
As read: **142.5** psi
